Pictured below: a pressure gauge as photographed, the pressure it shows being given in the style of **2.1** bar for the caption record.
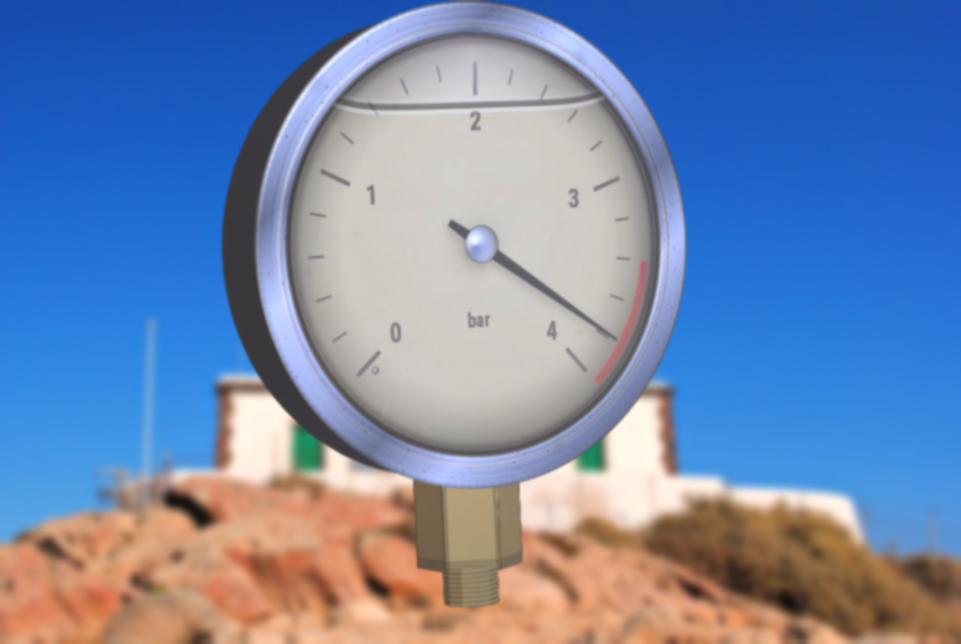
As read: **3.8** bar
